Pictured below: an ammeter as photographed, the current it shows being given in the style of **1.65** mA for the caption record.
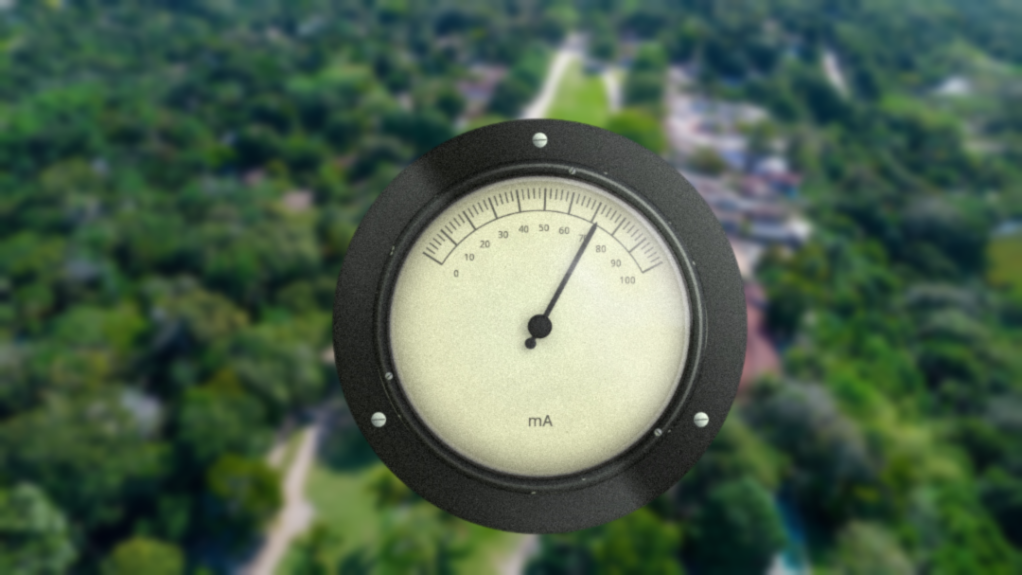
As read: **72** mA
